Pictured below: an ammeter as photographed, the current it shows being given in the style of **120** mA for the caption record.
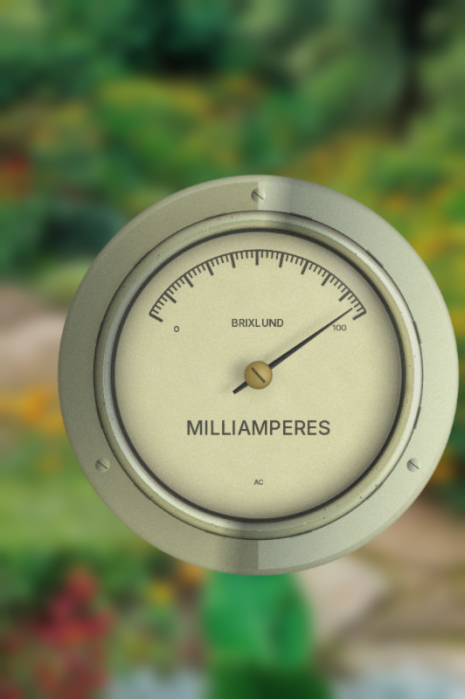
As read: **96** mA
